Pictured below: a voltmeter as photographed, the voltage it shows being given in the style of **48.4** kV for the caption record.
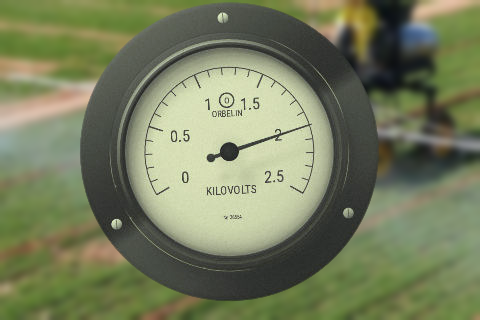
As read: **2** kV
